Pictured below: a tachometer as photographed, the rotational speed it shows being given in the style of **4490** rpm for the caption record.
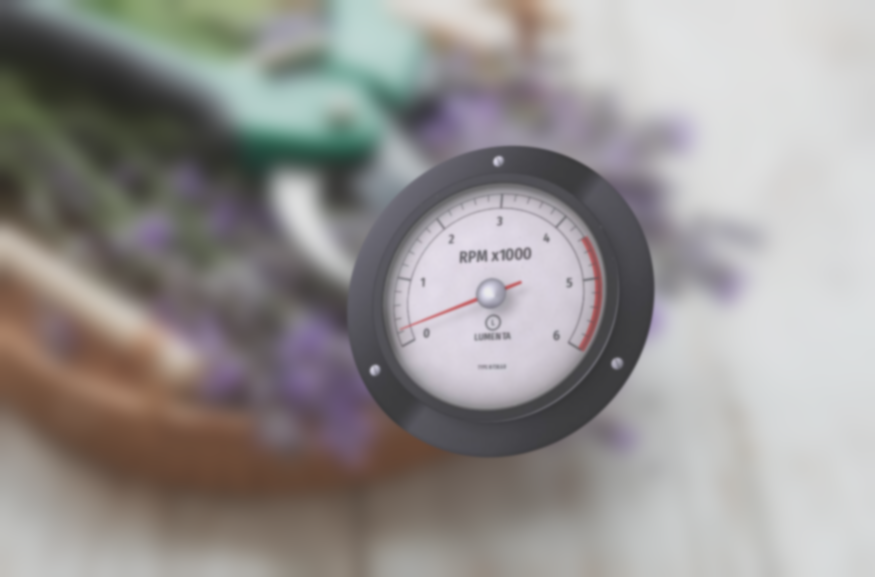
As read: **200** rpm
